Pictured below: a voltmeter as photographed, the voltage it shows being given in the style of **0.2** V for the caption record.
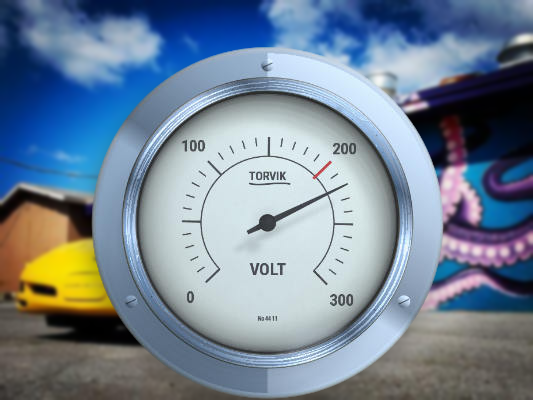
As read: **220** V
